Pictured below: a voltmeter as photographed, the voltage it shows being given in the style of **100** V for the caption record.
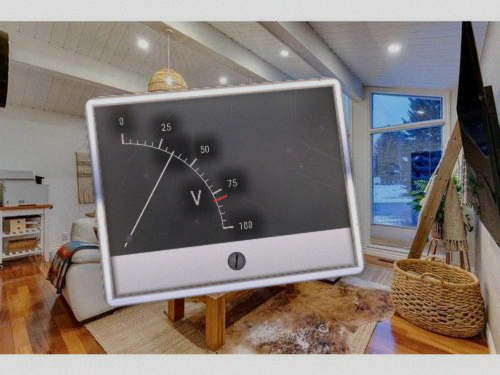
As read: **35** V
